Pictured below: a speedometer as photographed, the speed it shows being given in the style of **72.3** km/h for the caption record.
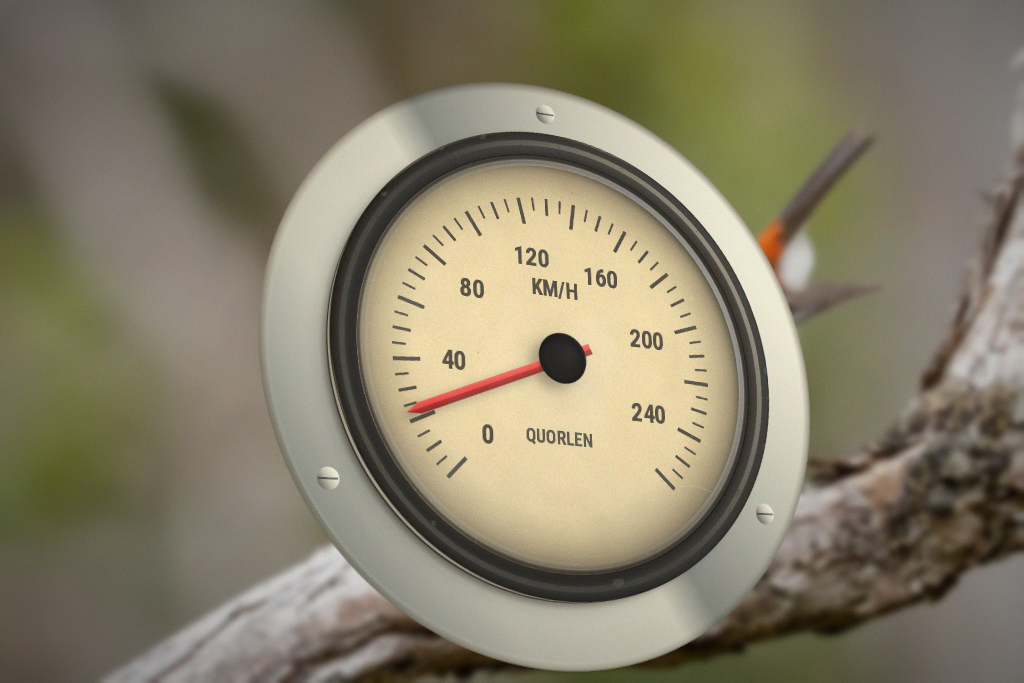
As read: **22.5** km/h
